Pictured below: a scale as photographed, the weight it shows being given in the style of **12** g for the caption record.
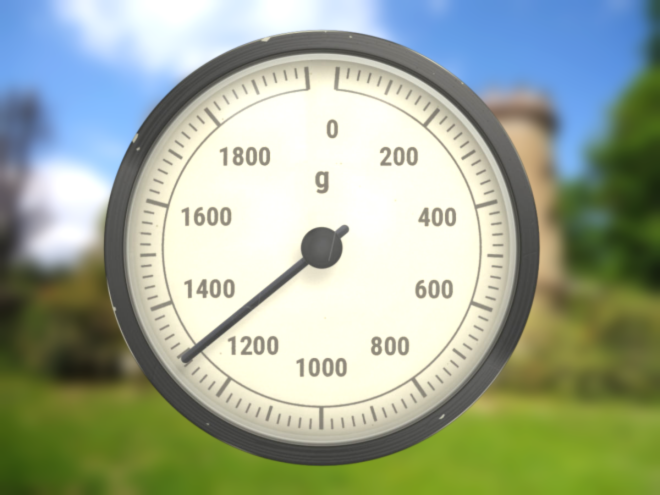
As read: **1290** g
